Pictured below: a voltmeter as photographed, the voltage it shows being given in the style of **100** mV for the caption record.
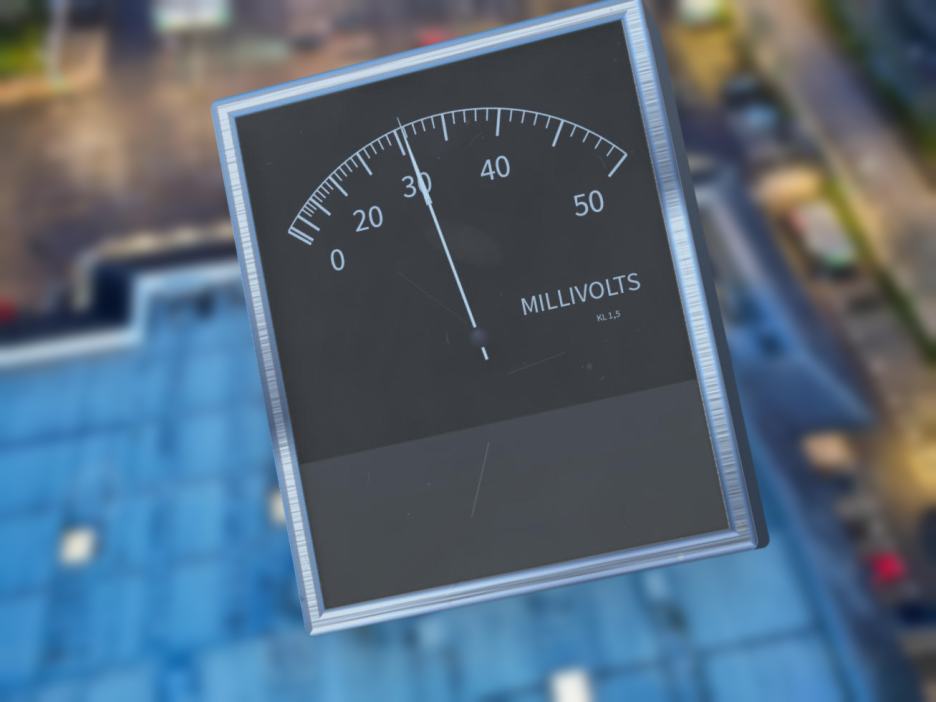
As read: **31** mV
